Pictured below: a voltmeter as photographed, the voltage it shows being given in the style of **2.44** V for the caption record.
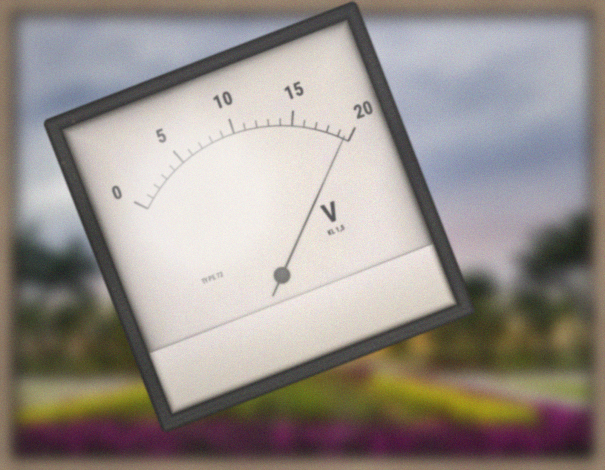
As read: **19.5** V
